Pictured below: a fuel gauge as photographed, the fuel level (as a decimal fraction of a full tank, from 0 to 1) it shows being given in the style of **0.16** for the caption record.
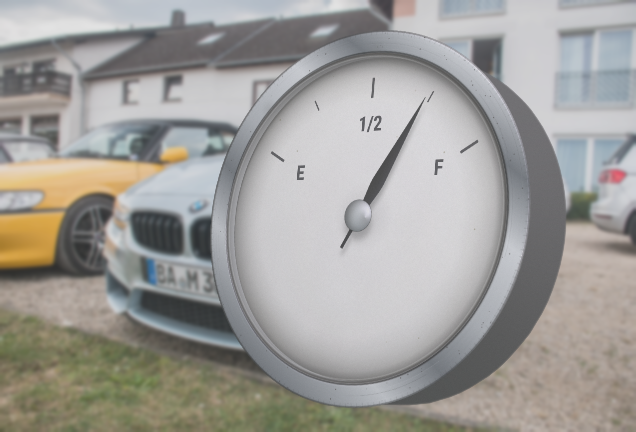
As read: **0.75**
